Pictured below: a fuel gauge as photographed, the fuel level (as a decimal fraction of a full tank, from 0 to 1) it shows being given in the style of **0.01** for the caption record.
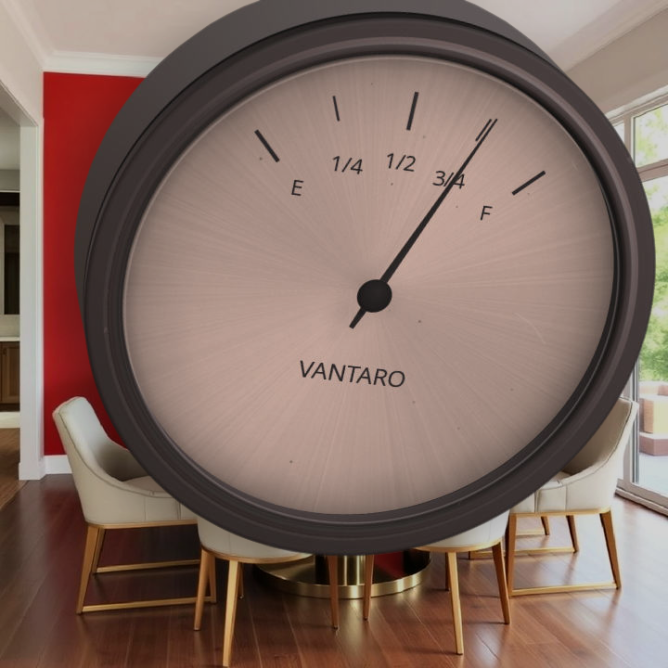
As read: **0.75**
